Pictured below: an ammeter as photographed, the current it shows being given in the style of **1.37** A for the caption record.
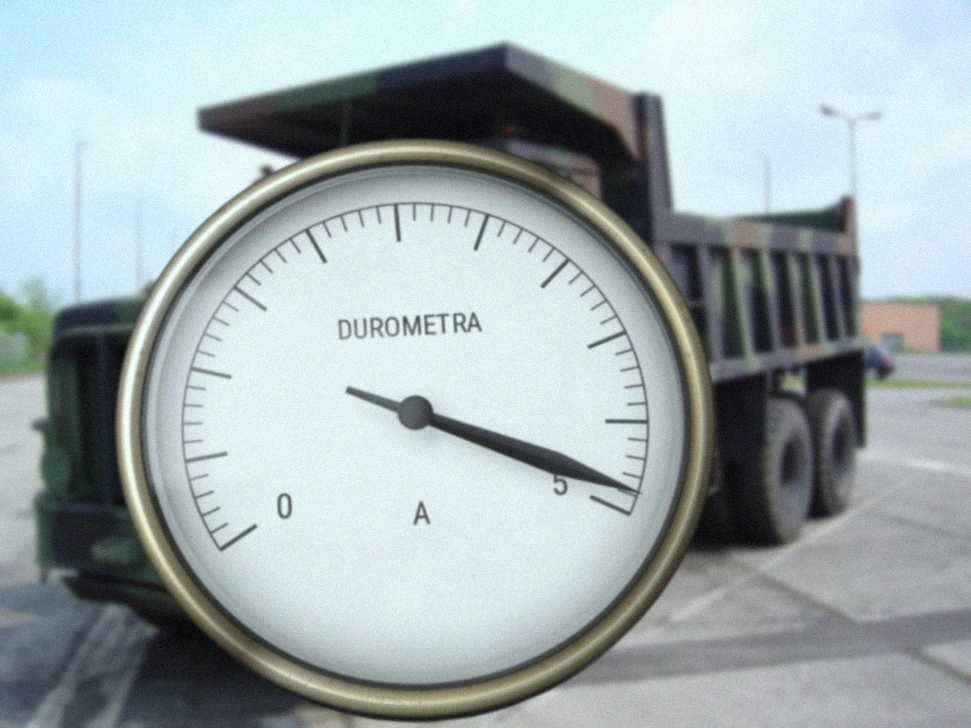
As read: **4.9** A
